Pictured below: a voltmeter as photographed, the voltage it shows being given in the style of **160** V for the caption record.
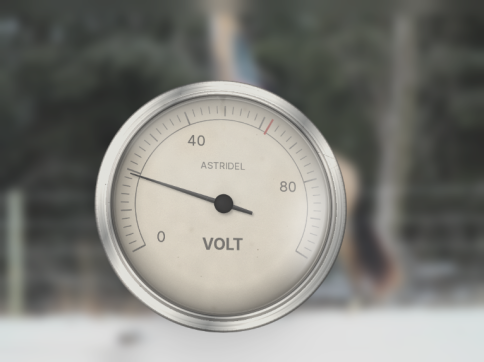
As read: **19** V
